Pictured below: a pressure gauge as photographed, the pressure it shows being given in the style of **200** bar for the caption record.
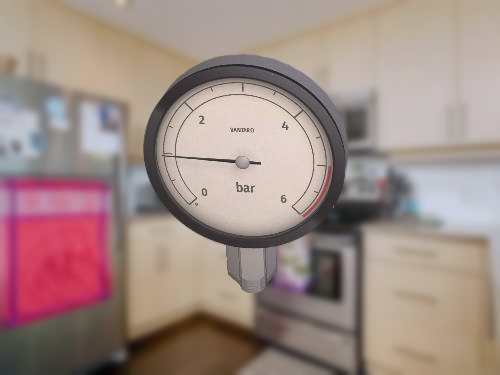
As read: **1** bar
